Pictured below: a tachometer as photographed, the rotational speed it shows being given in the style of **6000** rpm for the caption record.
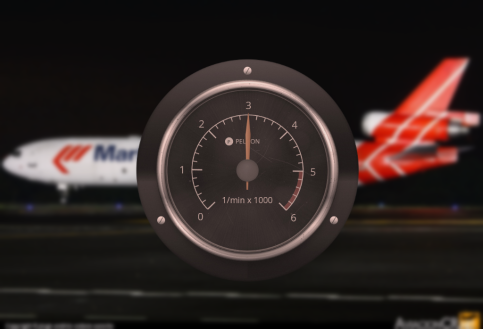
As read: **3000** rpm
